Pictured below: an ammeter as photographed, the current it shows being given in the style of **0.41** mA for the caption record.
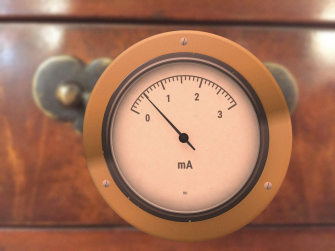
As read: **0.5** mA
